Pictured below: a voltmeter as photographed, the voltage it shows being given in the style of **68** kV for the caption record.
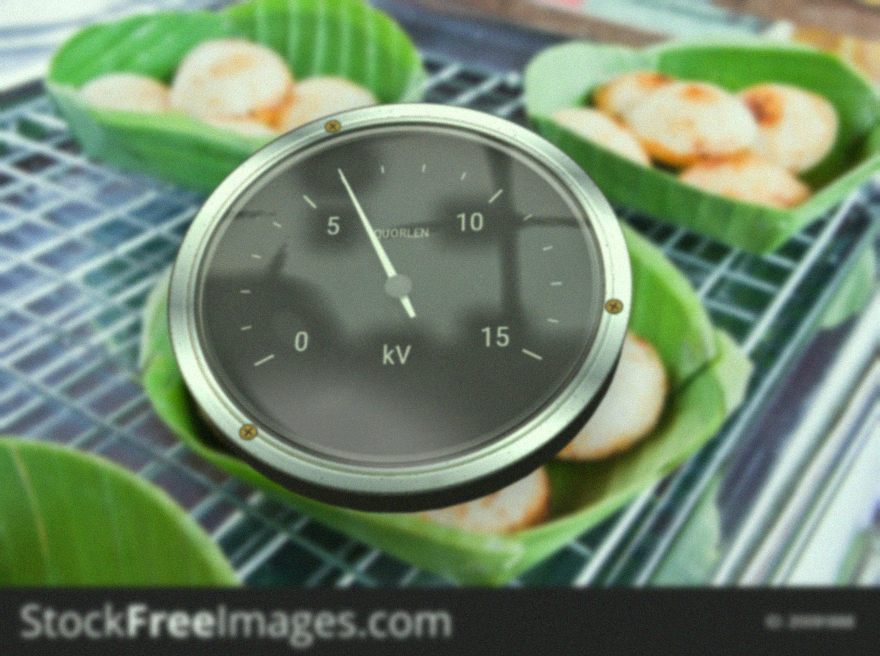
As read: **6** kV
